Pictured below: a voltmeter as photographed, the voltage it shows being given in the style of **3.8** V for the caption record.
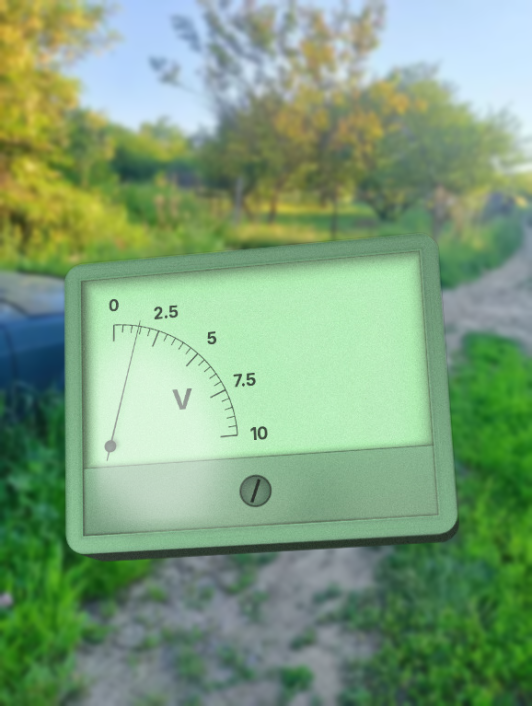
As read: **1.5** V
